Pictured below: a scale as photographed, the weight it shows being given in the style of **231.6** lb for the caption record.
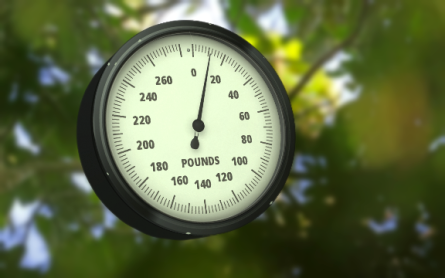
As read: **10** lb
